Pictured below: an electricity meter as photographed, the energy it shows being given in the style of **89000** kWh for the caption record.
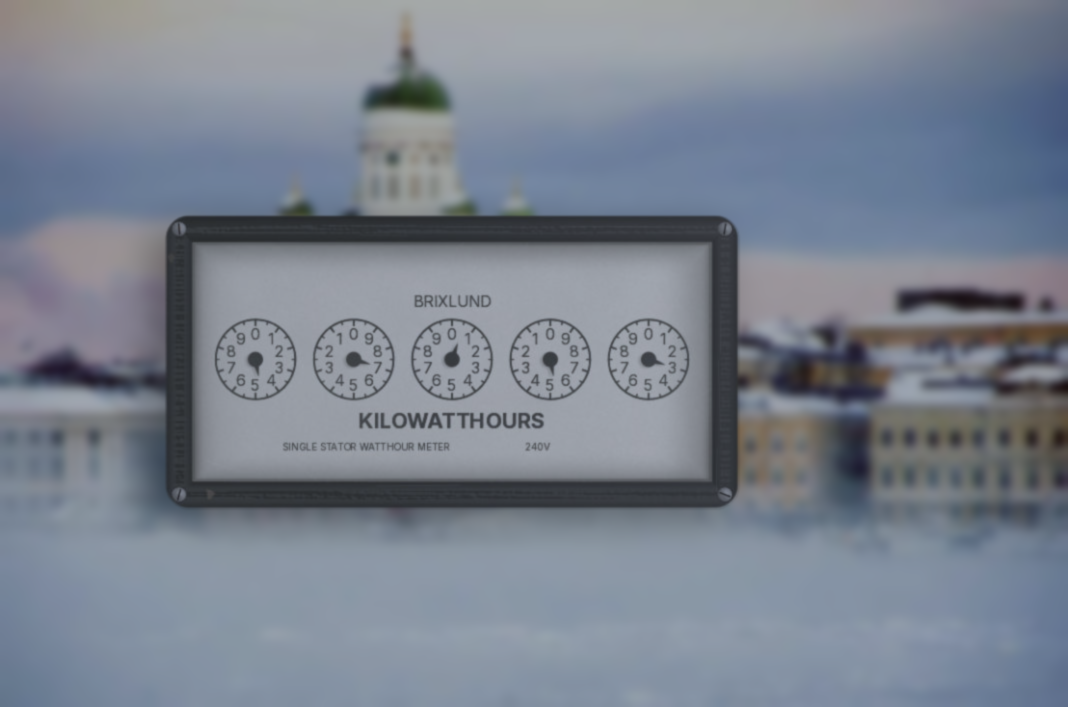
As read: **47053** kWh
